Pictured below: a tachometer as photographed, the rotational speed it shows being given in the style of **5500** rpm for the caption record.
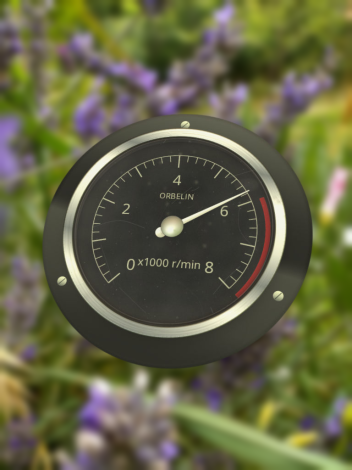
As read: **5800** rpm
